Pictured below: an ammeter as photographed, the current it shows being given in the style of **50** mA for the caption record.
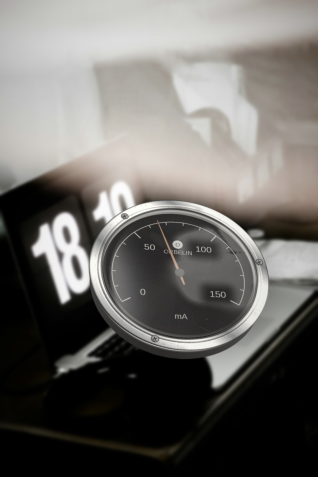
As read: **65** mA
